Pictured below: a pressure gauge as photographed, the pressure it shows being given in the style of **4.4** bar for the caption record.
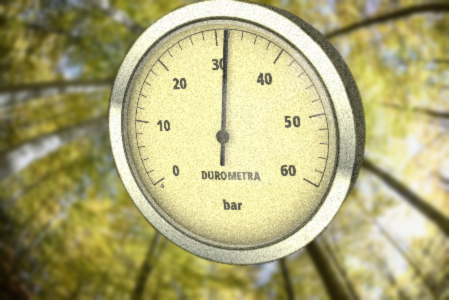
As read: **32** bar
